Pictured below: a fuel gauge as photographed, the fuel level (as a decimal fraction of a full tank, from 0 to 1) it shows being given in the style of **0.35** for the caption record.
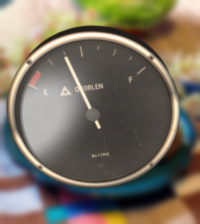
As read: **0.375**
